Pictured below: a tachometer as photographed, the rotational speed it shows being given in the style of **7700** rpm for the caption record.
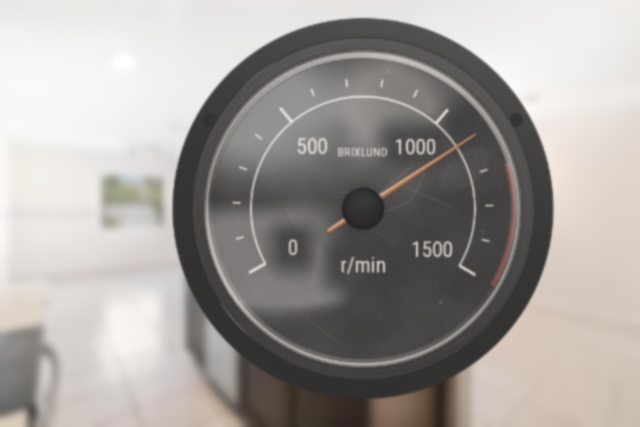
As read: **1100** rpm
